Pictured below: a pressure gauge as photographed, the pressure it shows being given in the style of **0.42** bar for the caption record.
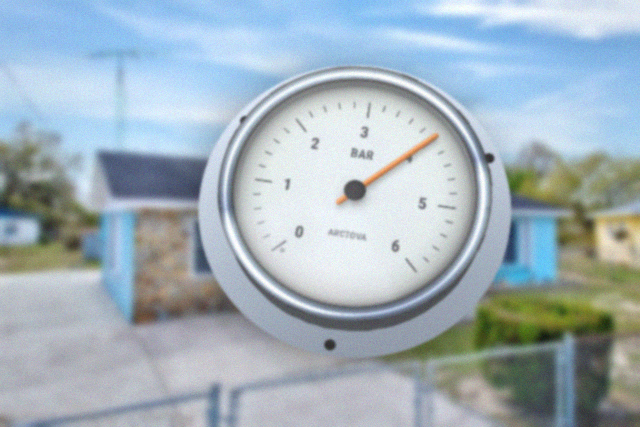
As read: **4** bar
